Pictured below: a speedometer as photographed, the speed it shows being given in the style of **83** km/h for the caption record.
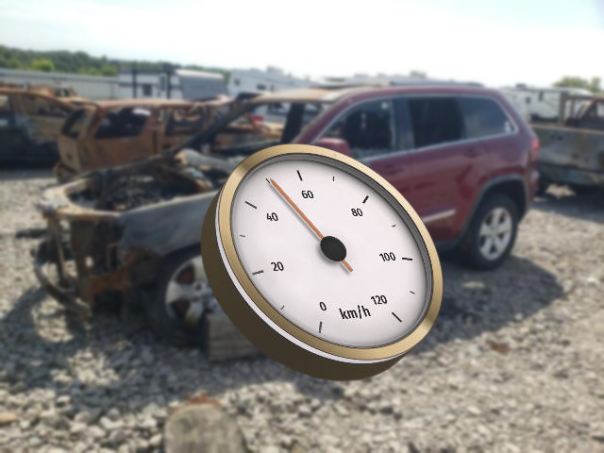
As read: **50** km/h
